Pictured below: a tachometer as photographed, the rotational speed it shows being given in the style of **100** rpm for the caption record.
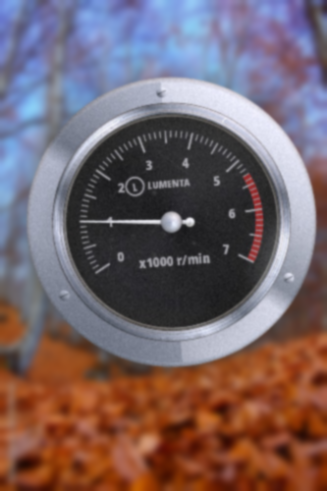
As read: **1000** rpm
